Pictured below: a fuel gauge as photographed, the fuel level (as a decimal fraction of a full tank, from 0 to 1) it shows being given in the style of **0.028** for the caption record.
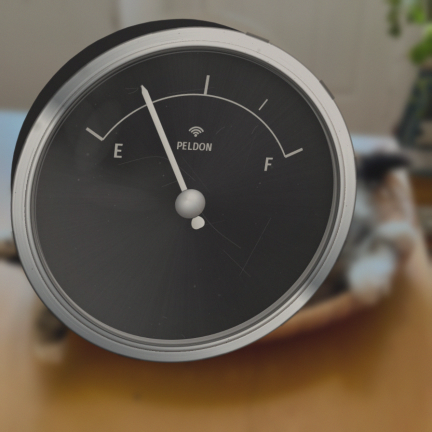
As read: **0.25**
